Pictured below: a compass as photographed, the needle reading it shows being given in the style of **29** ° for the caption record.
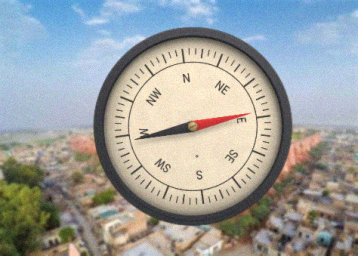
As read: **85** °
